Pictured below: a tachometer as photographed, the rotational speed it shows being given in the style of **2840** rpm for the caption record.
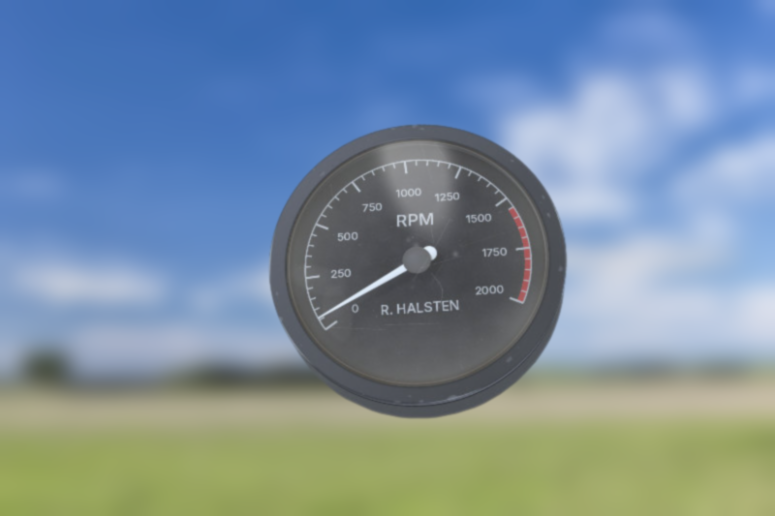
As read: **50** rpm
